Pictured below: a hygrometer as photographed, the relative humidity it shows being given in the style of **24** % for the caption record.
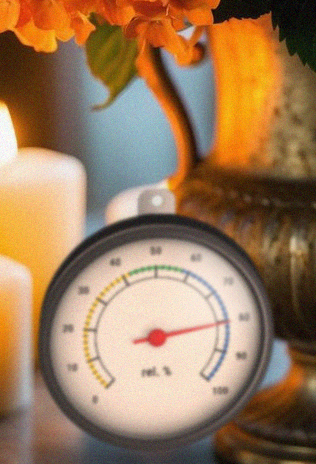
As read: **80** %
